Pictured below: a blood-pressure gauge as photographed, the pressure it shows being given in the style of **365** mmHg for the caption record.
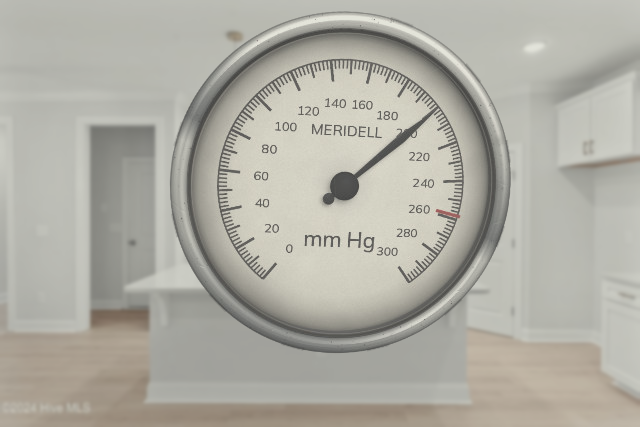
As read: **200** mmHg
